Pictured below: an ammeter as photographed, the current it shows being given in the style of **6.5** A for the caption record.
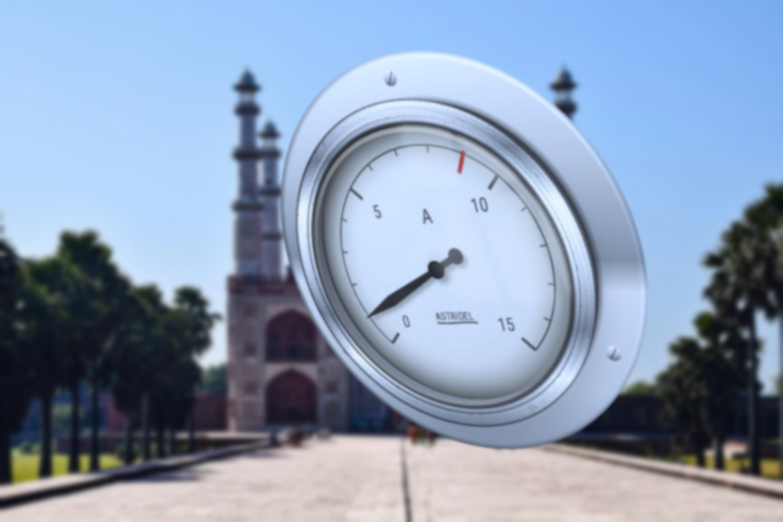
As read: **1** A
